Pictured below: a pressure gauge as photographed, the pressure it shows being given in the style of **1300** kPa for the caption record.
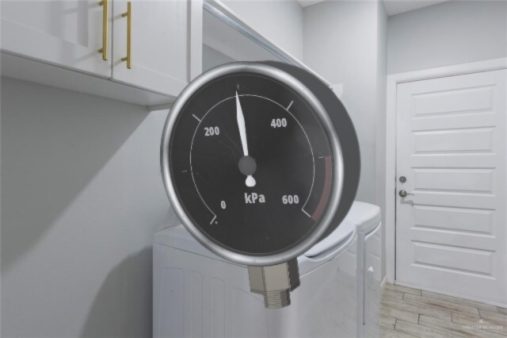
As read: **300** kPa
